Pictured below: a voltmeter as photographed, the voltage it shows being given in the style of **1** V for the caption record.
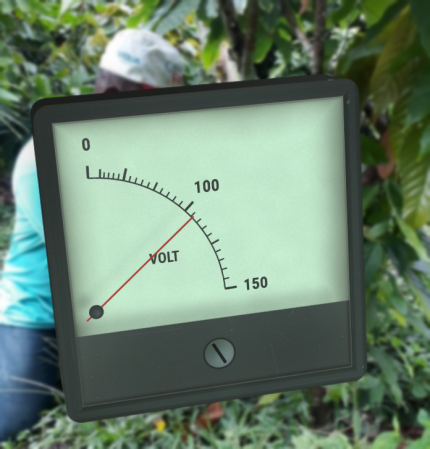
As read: **105** V
